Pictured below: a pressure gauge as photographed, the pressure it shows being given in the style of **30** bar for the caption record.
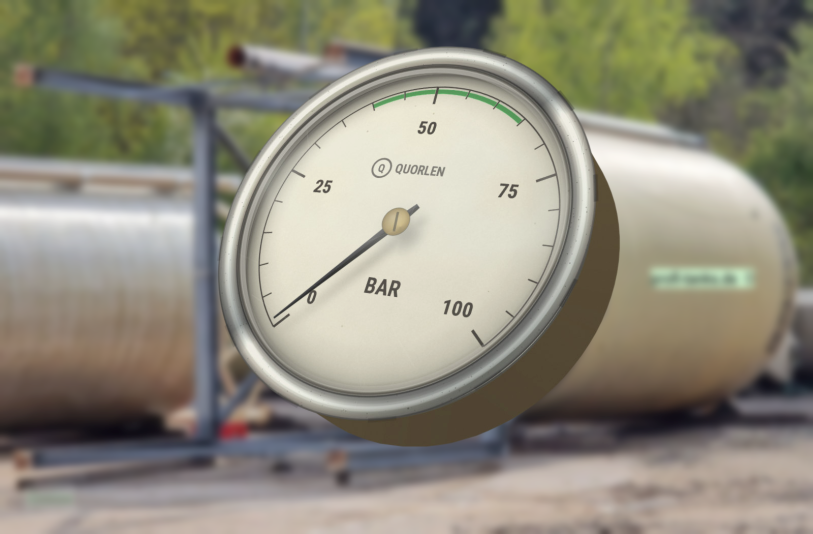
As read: **0** bar
